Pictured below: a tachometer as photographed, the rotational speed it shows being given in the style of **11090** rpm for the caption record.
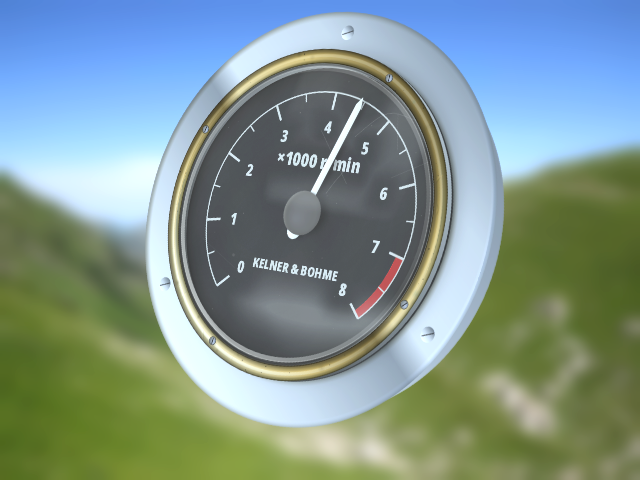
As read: **4500** rpm
